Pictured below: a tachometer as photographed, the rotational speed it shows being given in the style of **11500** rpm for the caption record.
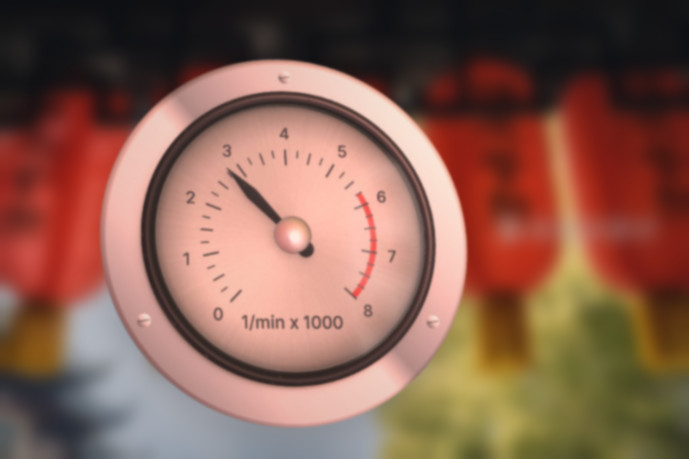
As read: **2750** rpm
